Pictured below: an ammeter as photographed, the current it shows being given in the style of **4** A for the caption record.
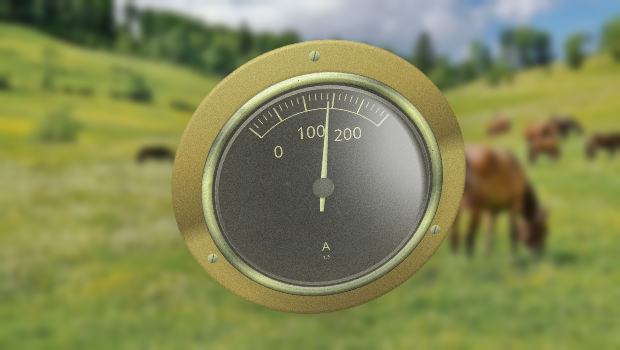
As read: **140** A
